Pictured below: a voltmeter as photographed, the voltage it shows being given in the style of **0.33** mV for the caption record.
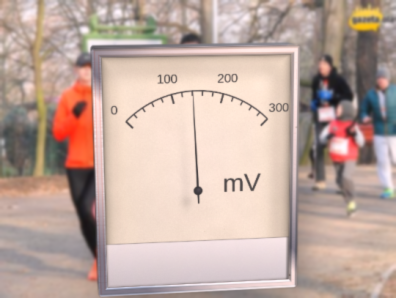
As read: **140** mV
